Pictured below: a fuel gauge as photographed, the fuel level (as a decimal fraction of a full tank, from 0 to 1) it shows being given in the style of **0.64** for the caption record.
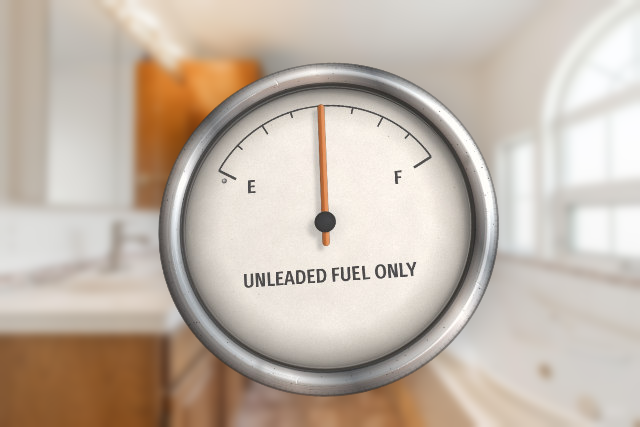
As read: **0.5**
